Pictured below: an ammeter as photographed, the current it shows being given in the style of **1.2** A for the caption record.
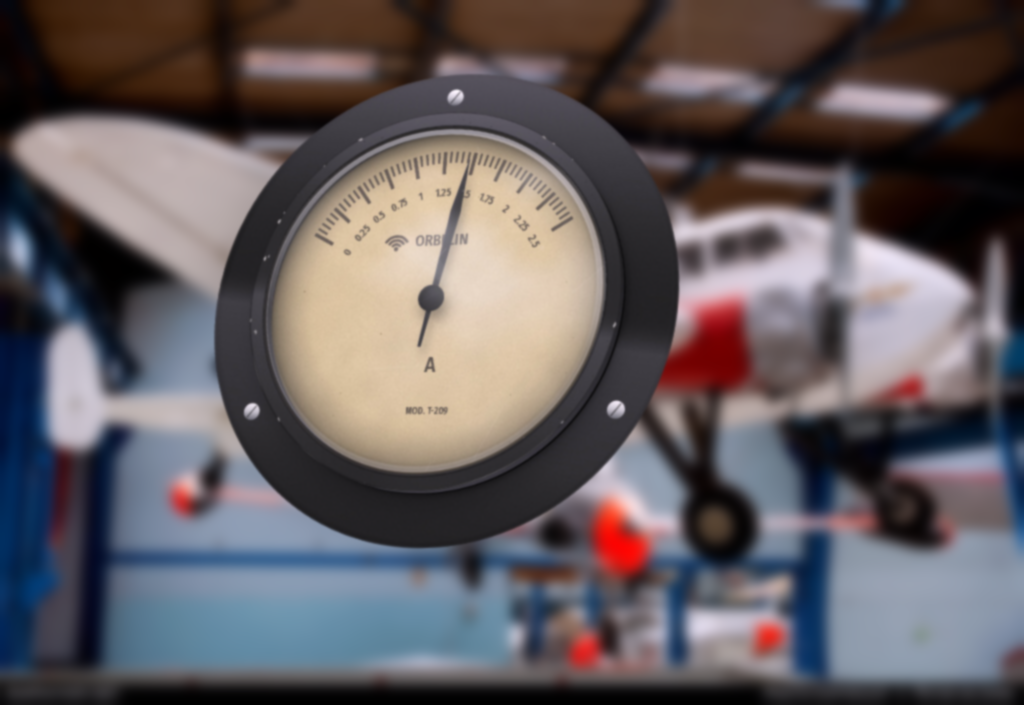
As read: **1.5** A
